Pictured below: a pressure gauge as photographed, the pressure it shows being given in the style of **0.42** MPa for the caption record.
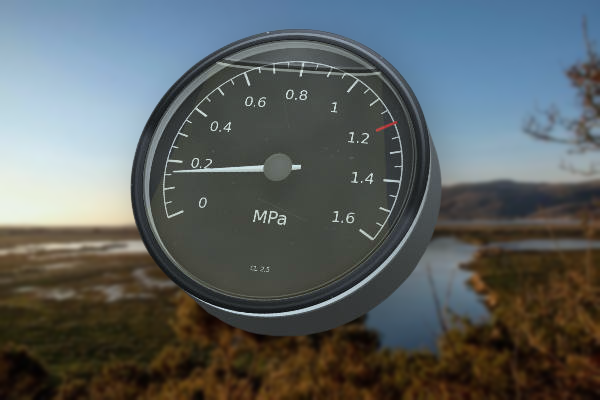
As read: **0.15** MPa
